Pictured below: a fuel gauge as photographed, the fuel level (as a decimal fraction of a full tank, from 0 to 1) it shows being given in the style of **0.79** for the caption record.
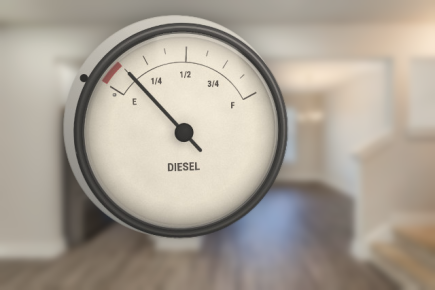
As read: **0.125**
